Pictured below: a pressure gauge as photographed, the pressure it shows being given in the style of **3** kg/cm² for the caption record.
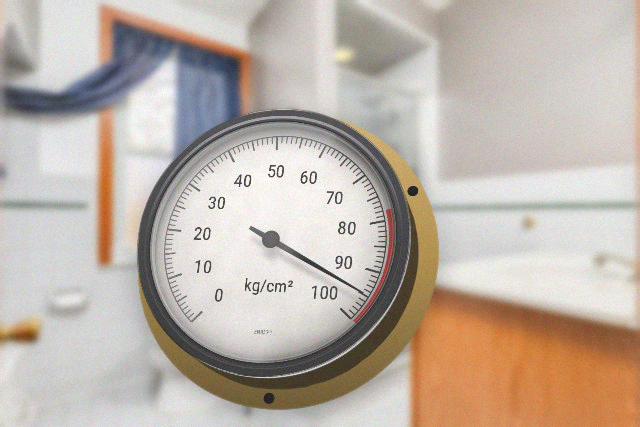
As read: **95** kg/cm²
